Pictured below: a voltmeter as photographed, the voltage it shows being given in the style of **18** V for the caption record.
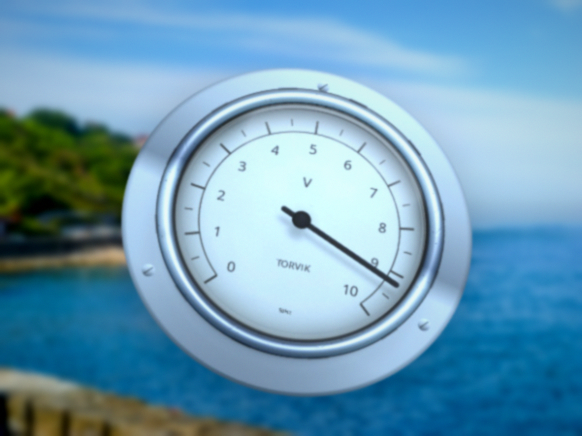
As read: **9.25** V
